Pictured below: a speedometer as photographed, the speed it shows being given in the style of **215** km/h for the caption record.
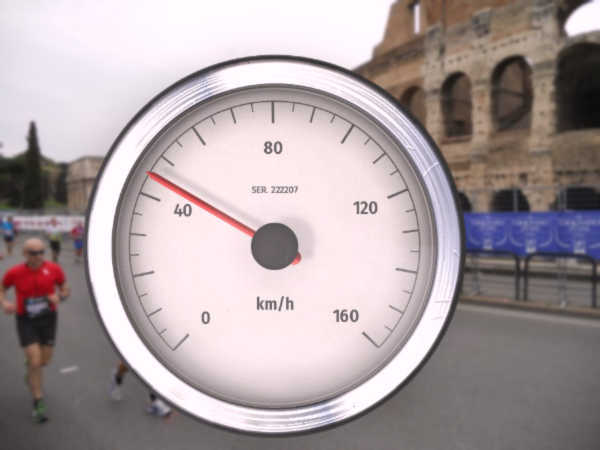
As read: **45** km/h
